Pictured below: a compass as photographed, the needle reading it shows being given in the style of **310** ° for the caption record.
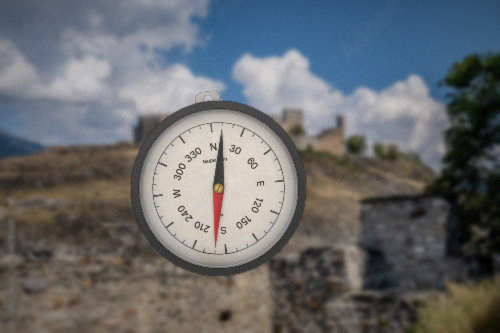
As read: **190** °
